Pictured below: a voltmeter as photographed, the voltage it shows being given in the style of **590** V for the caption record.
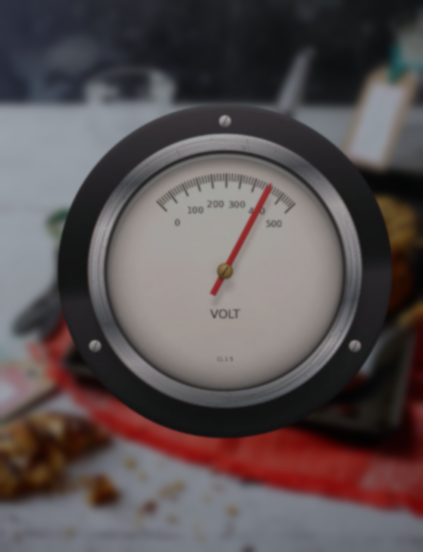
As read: **400** V
